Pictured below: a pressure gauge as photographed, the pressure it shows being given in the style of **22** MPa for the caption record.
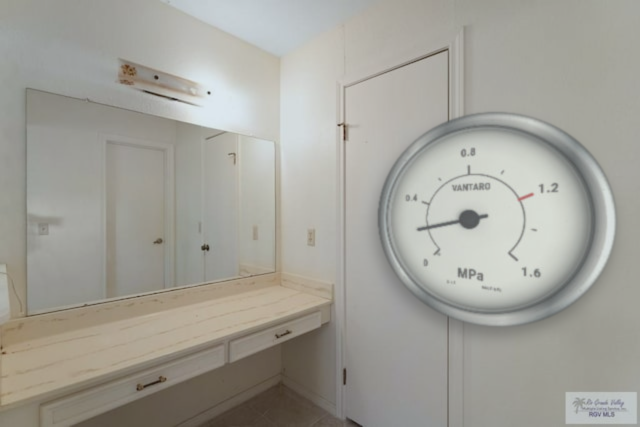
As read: **0.2** MPa
